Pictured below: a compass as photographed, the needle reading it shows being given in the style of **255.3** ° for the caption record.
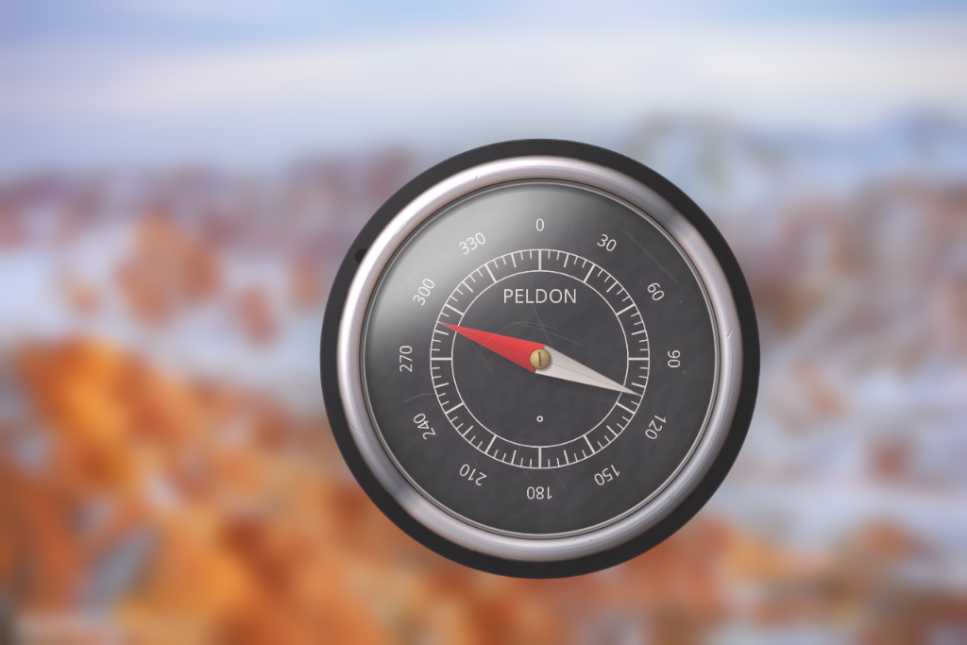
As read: **290** °
